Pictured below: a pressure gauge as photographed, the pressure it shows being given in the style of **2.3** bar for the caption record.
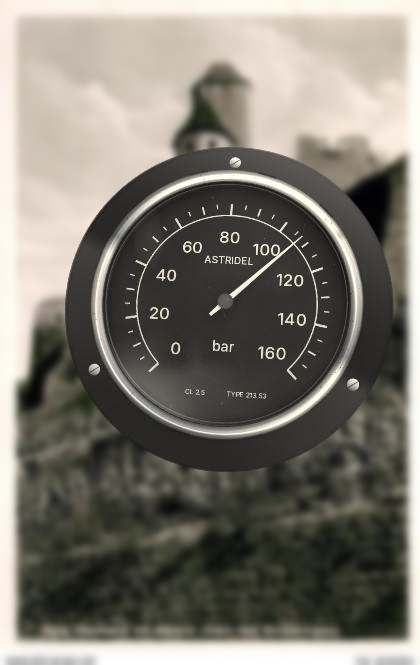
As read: **107.5** bar
